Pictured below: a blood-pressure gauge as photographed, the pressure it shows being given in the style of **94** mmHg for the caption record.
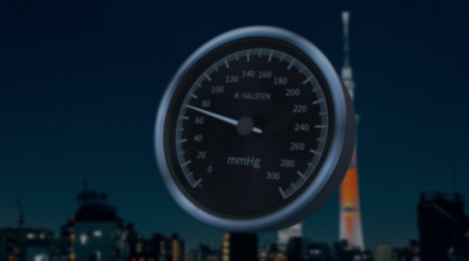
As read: **70** mmHg
